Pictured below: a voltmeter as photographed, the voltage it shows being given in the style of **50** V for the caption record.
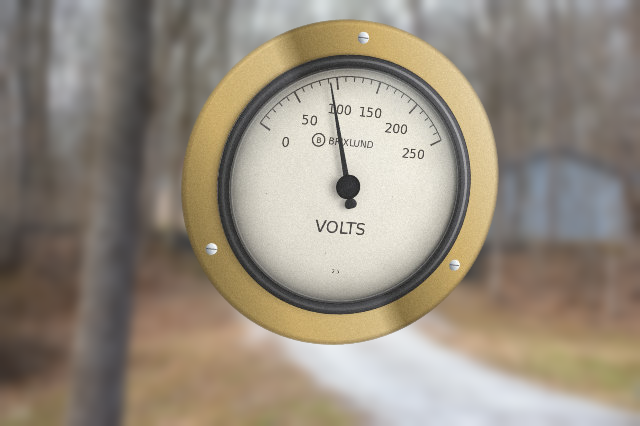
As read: **90** V
